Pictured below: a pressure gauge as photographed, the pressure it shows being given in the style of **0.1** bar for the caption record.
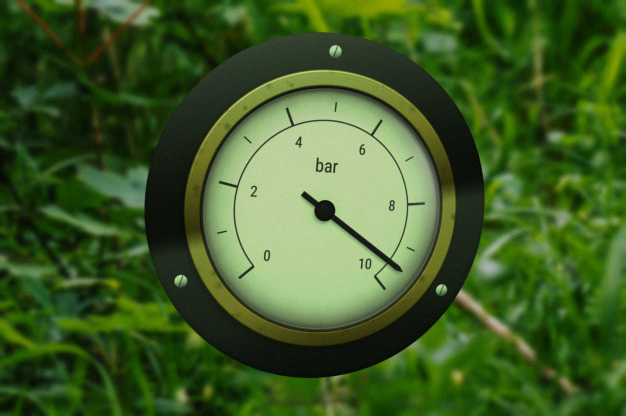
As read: **9.5** bar
